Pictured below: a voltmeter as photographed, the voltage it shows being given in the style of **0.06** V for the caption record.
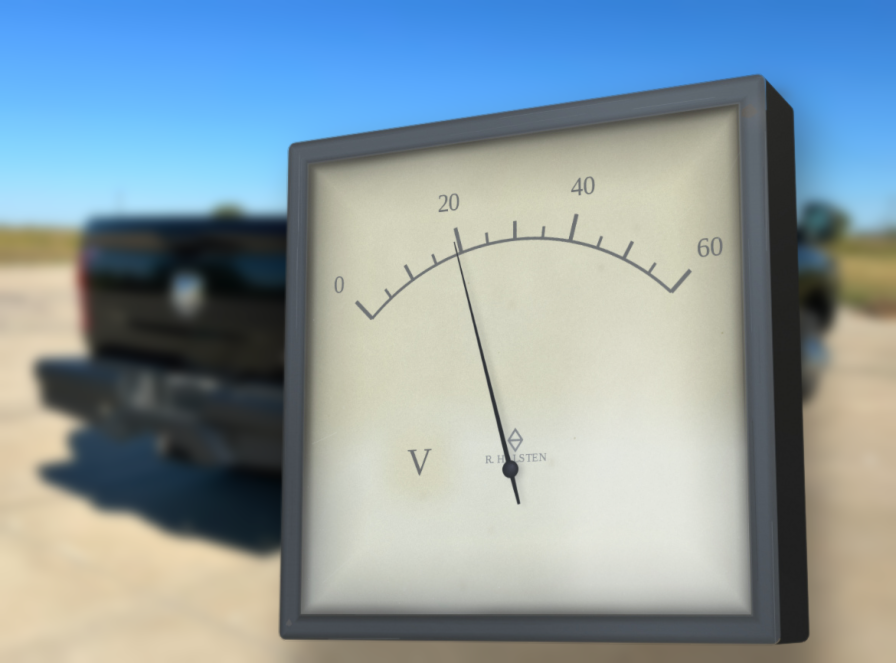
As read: **20** V
